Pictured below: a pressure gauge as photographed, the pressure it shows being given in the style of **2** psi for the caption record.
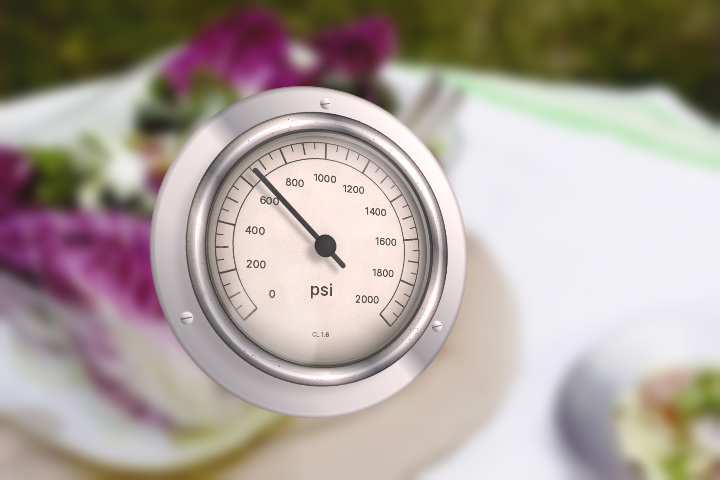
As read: **650** psi
